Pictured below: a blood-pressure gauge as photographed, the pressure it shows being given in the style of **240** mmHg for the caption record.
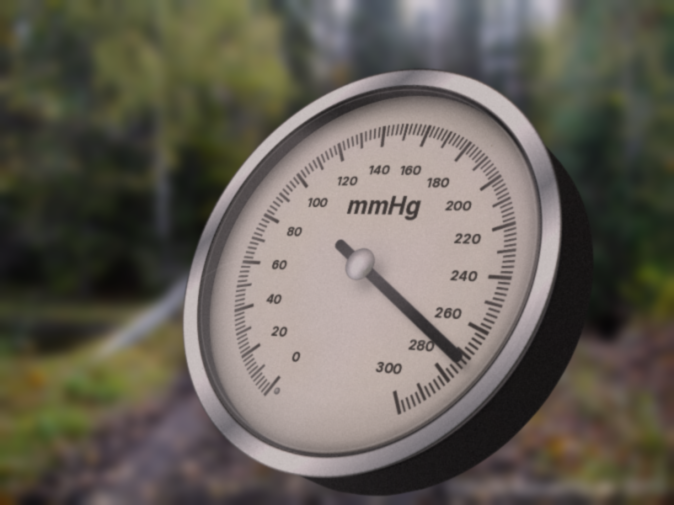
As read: **272** mmHg
